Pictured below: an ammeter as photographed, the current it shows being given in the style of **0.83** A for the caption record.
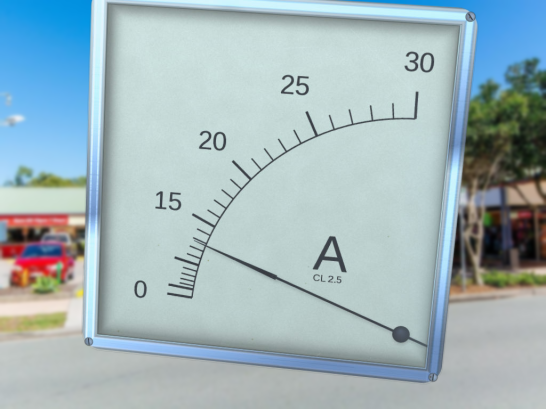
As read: **13** A
